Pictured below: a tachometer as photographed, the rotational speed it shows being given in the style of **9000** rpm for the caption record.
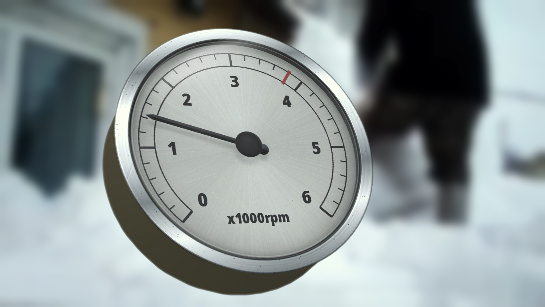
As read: **1400** rpm
